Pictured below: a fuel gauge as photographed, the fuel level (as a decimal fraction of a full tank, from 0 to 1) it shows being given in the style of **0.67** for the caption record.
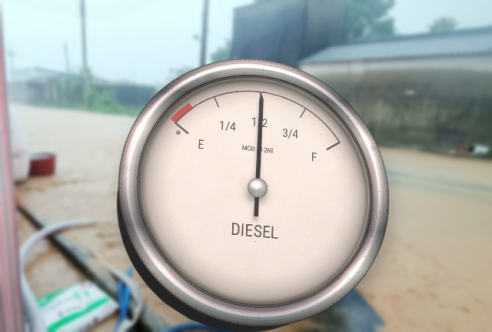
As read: **0.5**
